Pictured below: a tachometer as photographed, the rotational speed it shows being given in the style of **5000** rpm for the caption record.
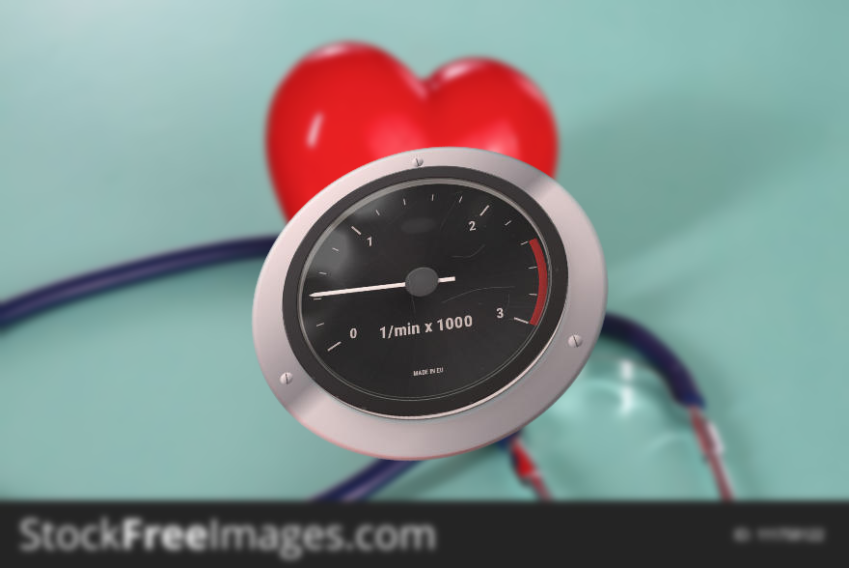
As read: **400** rpm
